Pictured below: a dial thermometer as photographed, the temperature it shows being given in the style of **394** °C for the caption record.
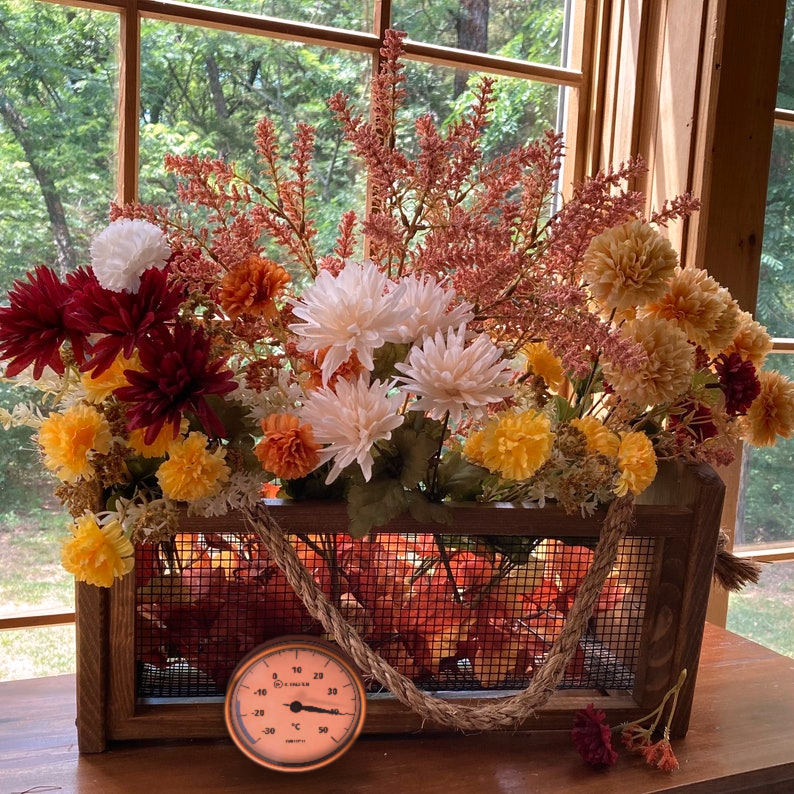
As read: **40** °C
